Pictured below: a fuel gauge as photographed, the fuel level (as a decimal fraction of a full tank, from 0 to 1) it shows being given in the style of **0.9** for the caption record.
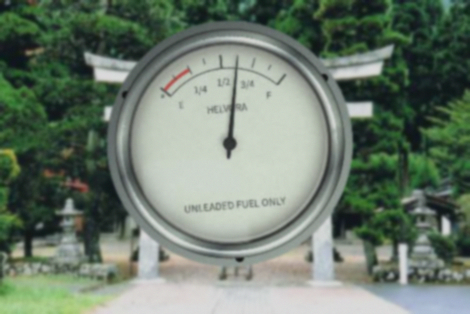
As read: **0.625**
